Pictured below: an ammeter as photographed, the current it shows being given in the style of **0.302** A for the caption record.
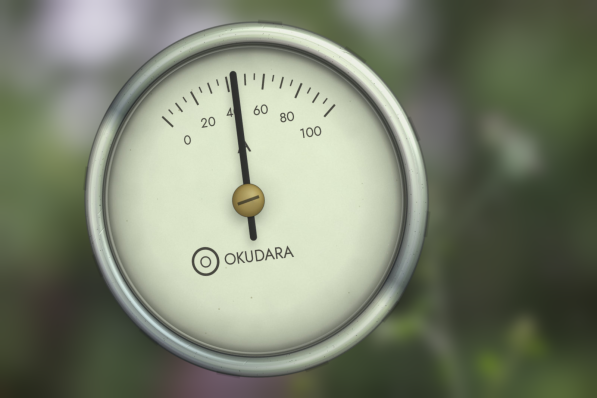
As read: **45** A
